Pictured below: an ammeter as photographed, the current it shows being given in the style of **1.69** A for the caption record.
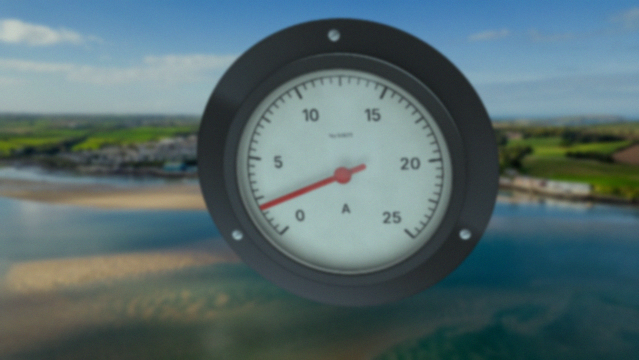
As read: **2** A
